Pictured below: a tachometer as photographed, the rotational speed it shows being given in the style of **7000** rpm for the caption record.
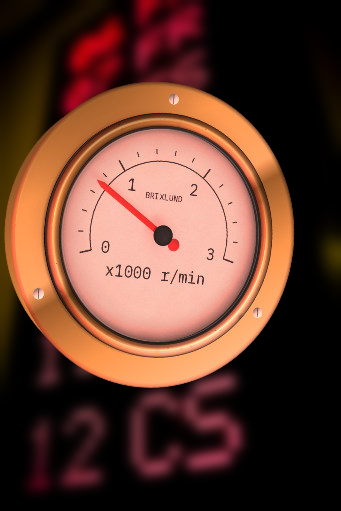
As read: **700** rpm
